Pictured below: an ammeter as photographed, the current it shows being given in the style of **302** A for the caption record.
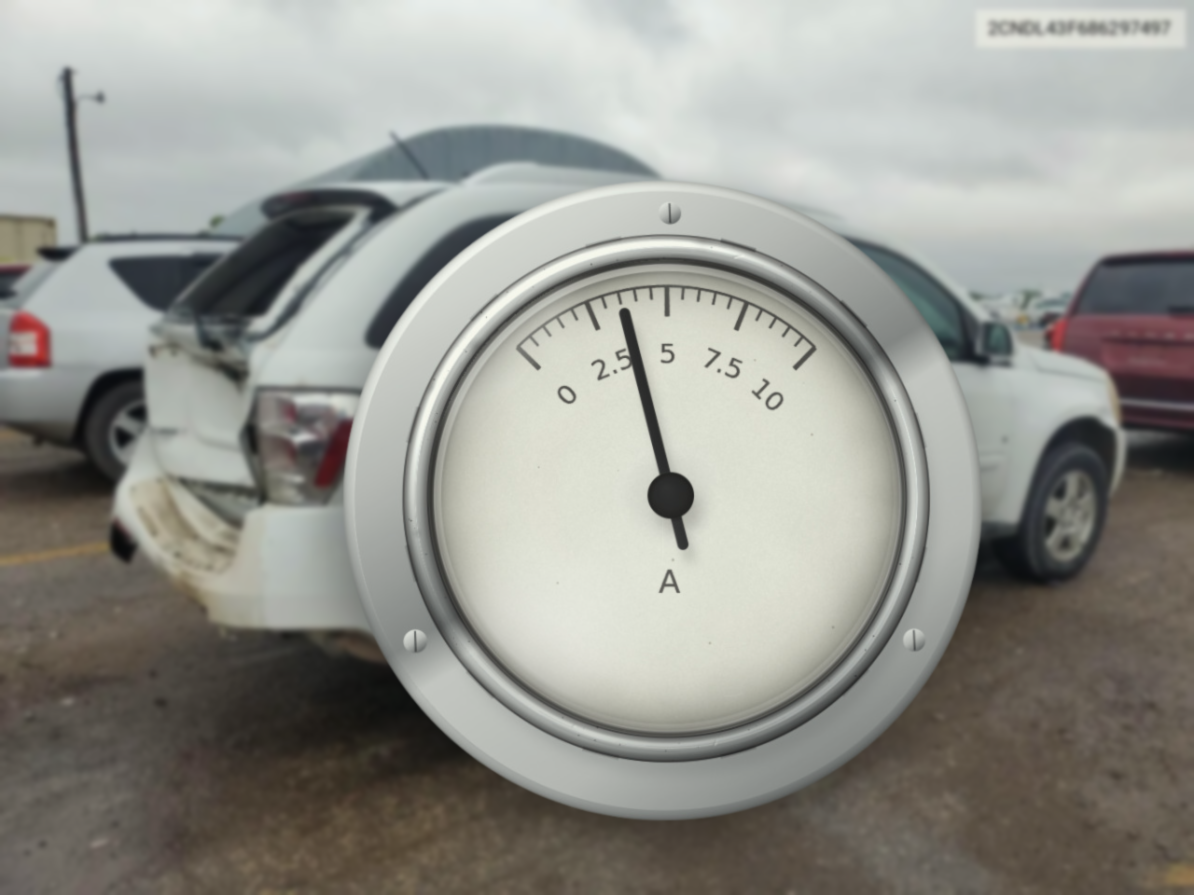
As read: **3.5** A
